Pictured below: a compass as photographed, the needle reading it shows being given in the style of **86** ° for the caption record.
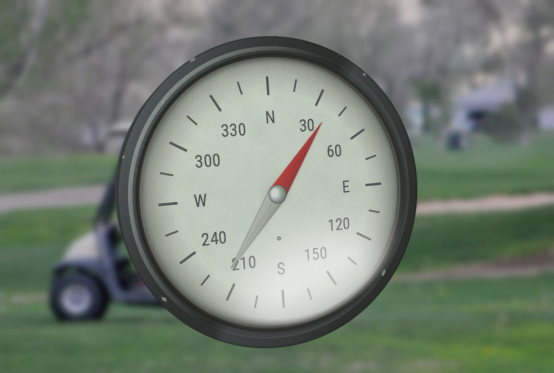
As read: **37.5** °
